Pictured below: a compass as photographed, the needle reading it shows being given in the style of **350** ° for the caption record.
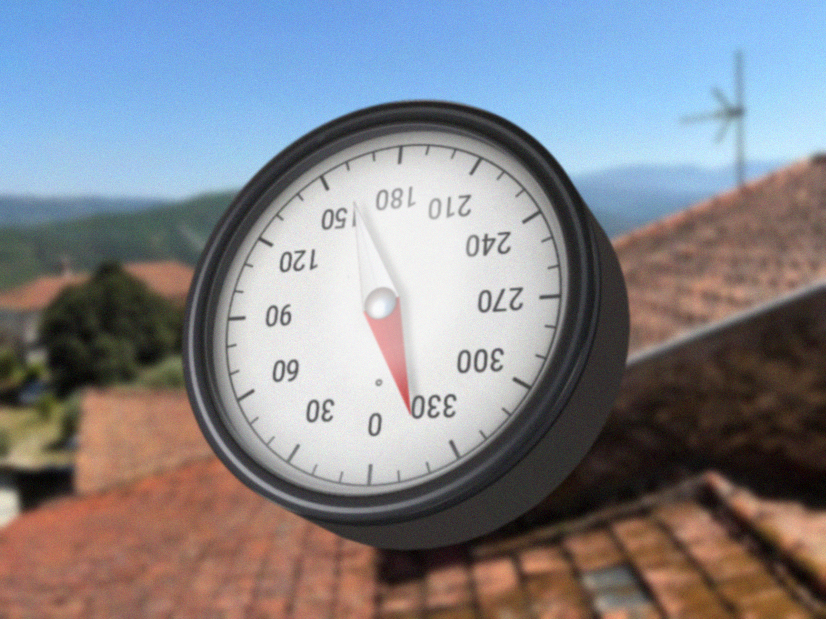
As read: **340** °
